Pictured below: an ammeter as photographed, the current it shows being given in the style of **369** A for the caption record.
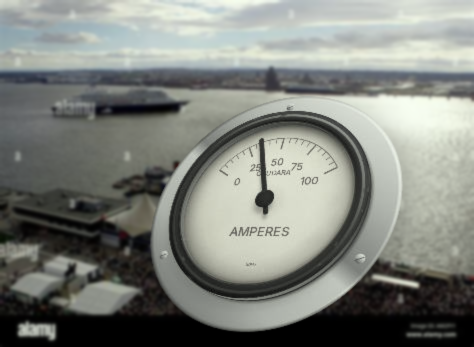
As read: **35** A
